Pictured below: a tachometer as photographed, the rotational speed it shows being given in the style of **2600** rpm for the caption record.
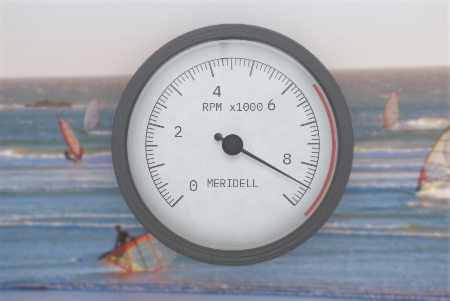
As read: **8500** rpm
